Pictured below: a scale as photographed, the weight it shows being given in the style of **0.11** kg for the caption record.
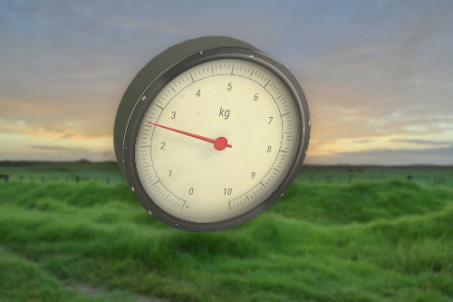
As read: **2.6** kg
